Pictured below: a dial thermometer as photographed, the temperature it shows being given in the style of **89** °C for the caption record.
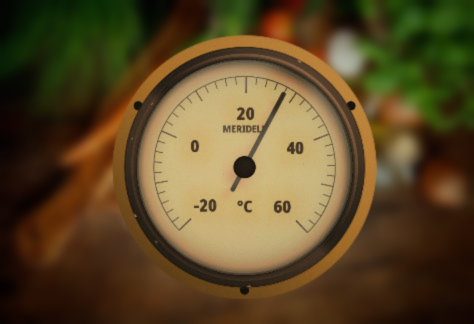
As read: **28** °C
